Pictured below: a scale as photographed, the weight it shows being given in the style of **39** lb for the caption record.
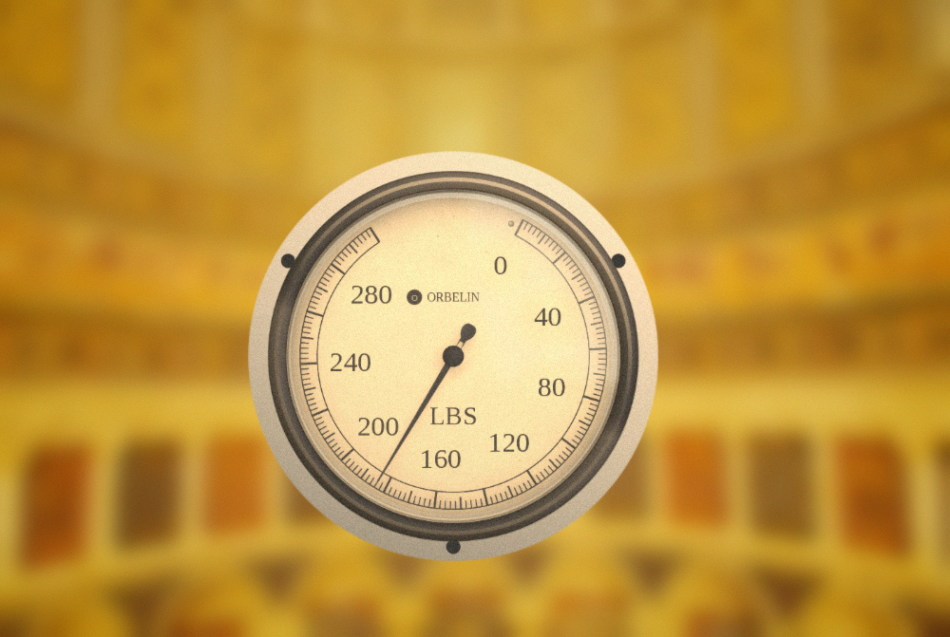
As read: **184** lb
